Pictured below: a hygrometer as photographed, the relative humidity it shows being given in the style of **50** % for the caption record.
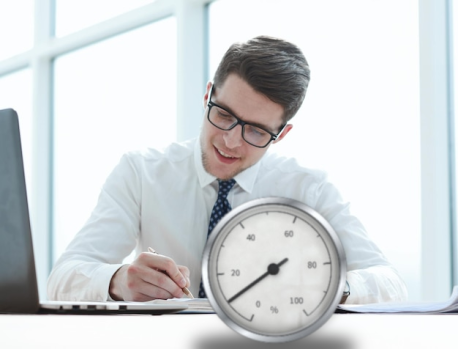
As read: **10** %
